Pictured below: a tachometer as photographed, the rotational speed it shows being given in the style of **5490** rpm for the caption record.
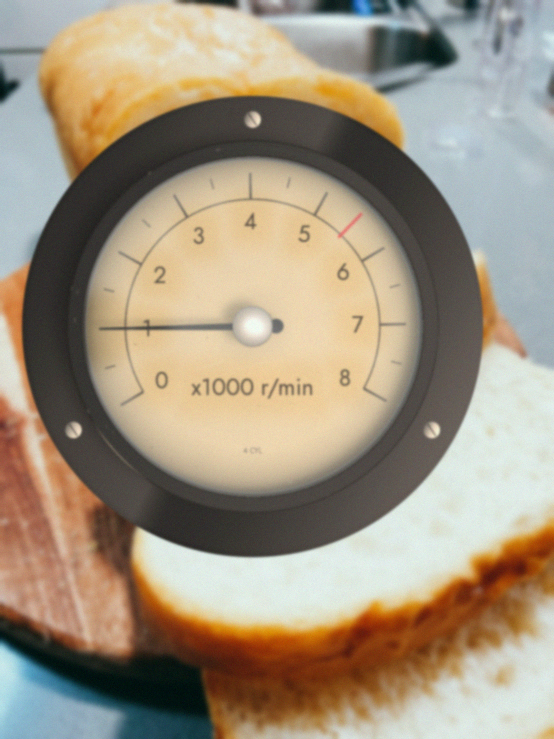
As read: **1000** rpm
